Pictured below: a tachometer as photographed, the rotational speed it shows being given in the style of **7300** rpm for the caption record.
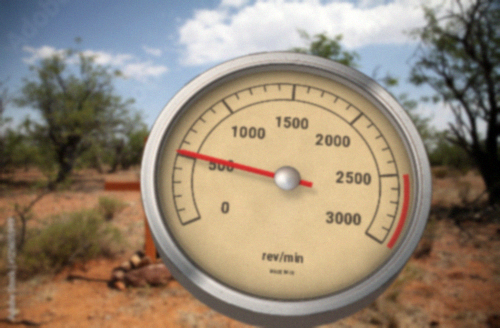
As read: **500** rpm
